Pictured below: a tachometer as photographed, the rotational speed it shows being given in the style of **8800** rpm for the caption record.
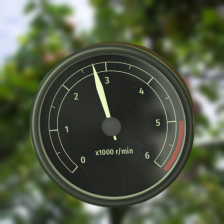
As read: **2750** rpm
